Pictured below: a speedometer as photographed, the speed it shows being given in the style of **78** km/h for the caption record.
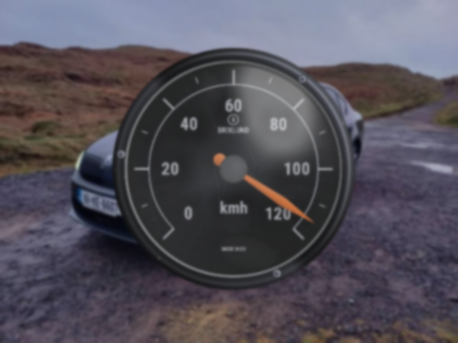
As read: **115** km/h
